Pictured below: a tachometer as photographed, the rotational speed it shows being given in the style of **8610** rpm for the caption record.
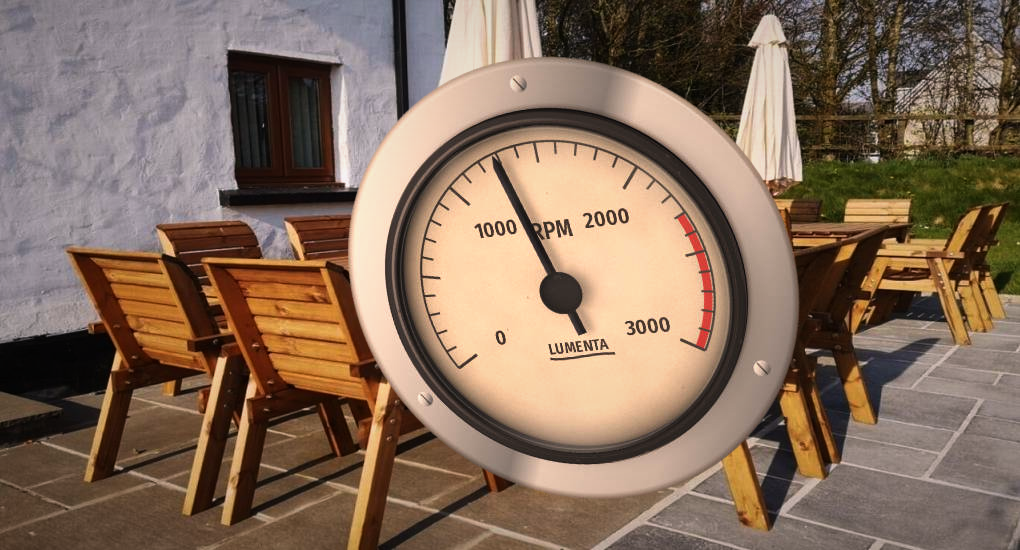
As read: **1300** rpm
